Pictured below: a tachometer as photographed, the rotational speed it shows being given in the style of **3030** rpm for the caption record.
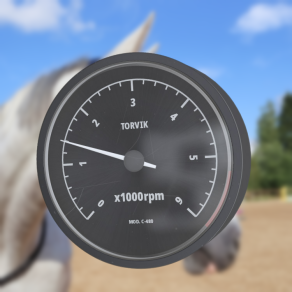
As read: **1400** rpm
